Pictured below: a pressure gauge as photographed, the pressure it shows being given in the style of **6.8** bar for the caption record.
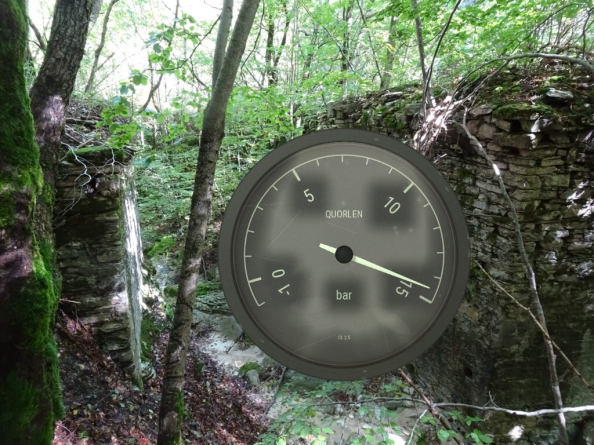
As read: **14.5** bar
